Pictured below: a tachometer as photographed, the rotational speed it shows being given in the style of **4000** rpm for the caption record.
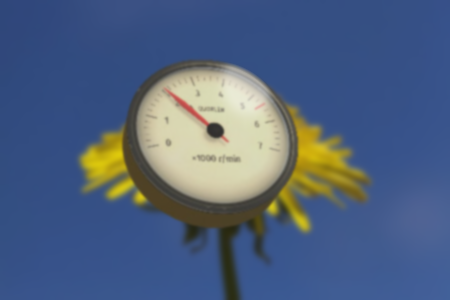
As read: **2000** rpm
